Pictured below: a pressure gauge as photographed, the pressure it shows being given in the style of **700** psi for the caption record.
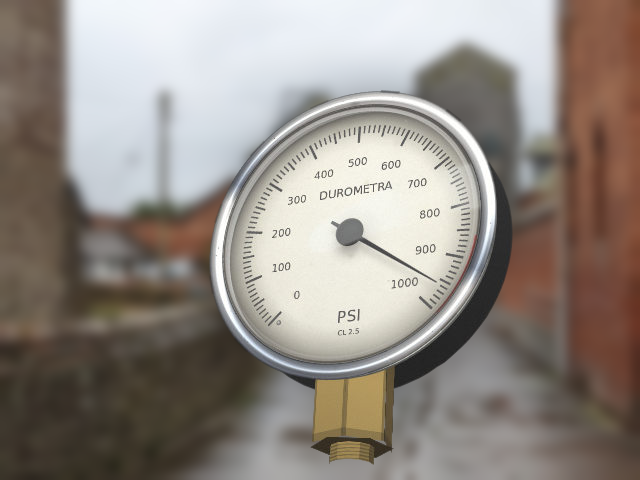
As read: **960** psi
